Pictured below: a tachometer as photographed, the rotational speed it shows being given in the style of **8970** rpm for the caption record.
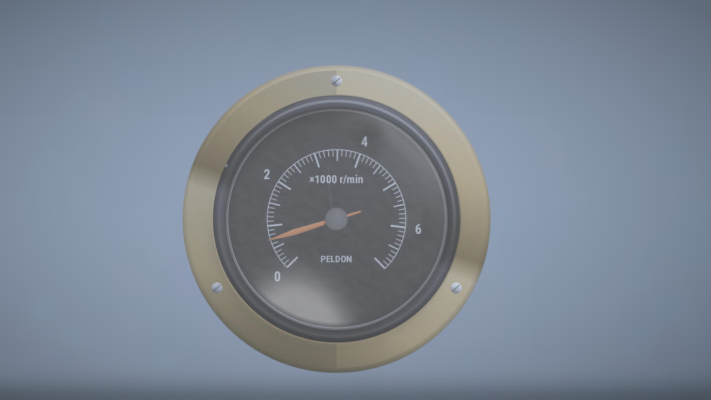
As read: **700** rpm
